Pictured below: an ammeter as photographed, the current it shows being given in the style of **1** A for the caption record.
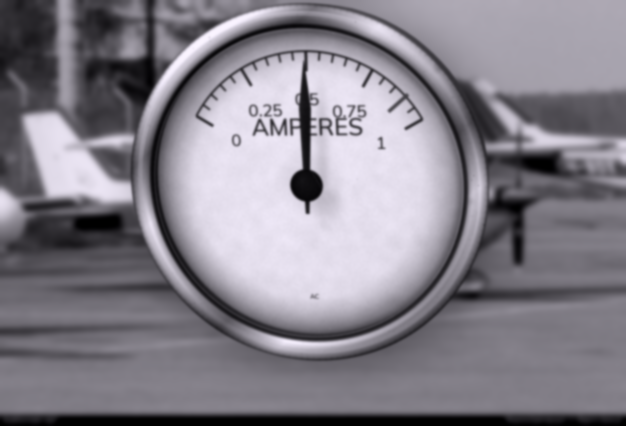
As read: **0.5** A
